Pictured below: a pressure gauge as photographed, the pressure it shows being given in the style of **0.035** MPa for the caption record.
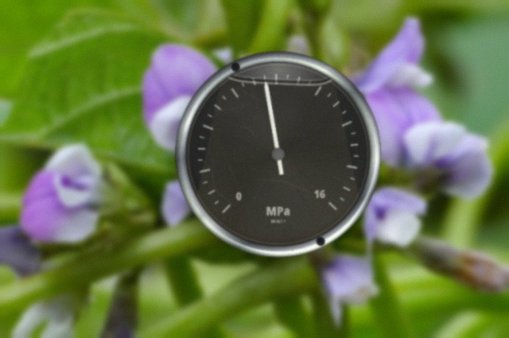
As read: **7.5** MPa
